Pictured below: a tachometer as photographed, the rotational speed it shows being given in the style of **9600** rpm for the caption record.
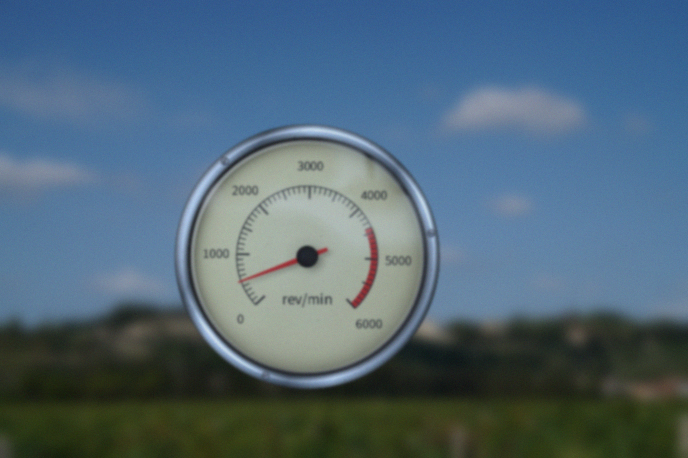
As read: **500** rpm
